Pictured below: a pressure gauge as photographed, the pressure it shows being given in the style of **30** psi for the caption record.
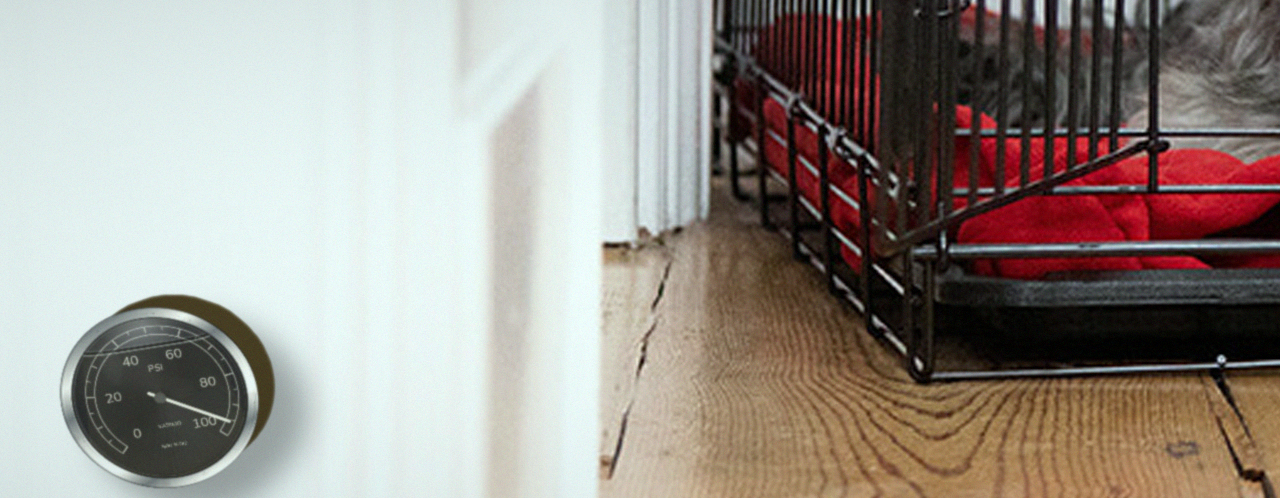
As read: **95** psi
